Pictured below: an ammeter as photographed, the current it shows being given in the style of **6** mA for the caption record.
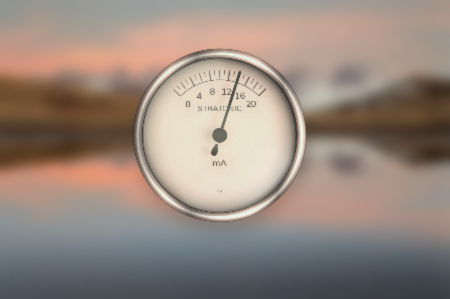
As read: **14** mA
